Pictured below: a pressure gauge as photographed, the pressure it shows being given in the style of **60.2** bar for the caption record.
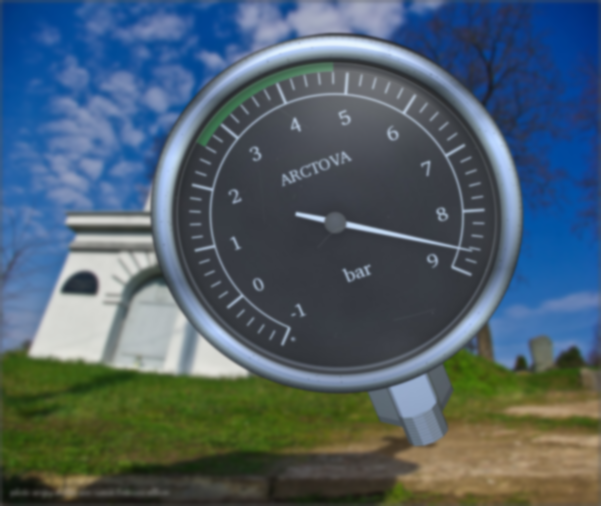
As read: **8.6** bar
